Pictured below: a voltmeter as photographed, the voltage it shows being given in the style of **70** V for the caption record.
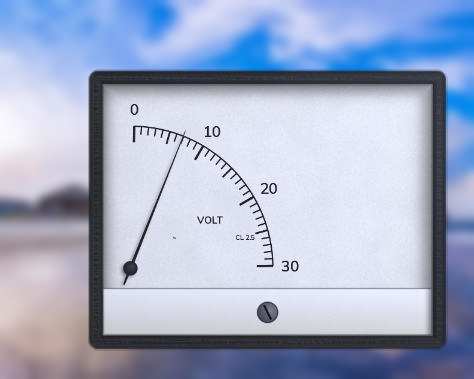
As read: **7** V
